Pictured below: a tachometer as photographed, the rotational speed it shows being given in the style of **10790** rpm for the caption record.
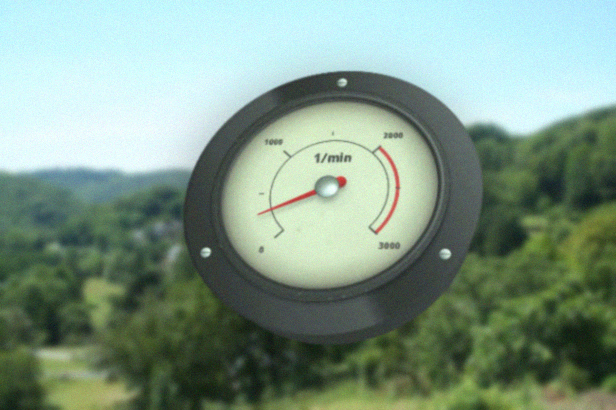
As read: **250** rpm
